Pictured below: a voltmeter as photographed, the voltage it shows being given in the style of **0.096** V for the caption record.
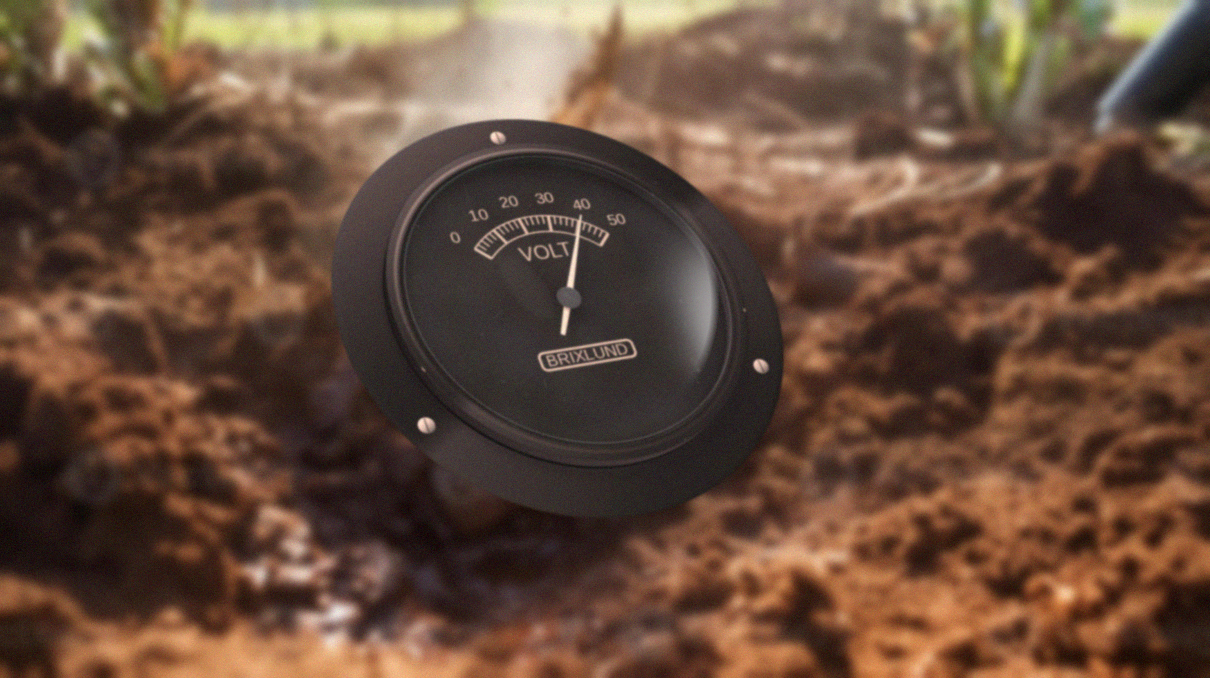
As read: **40** V
